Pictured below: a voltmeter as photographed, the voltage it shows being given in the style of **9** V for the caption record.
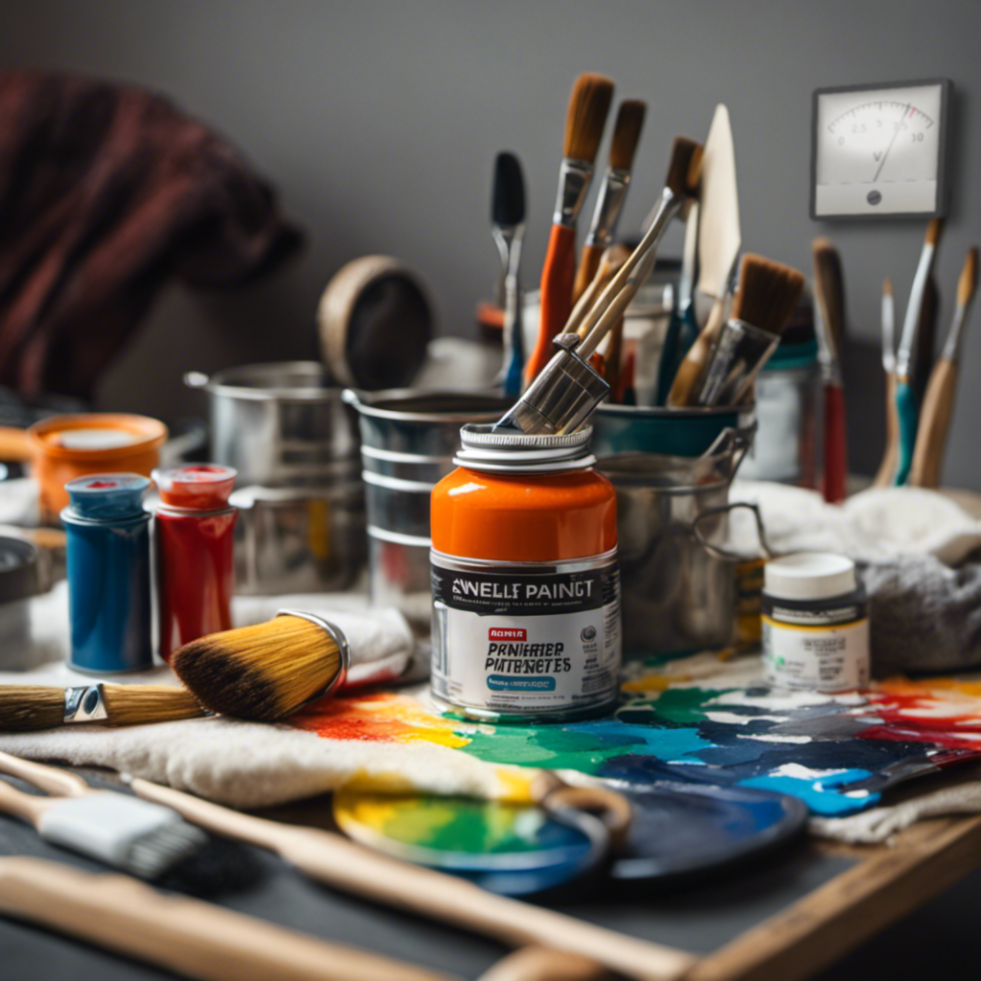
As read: **7.5** V
